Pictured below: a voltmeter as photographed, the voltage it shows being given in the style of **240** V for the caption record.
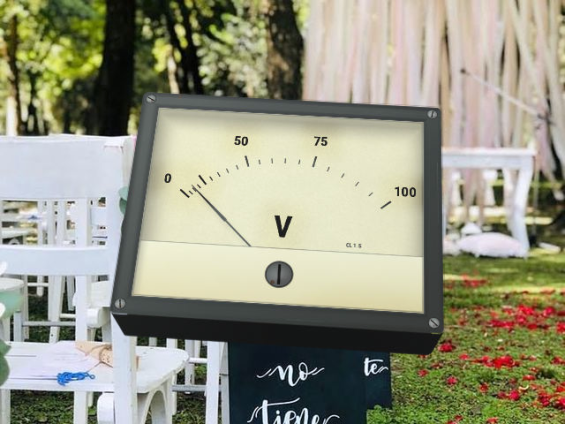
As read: **15** V
